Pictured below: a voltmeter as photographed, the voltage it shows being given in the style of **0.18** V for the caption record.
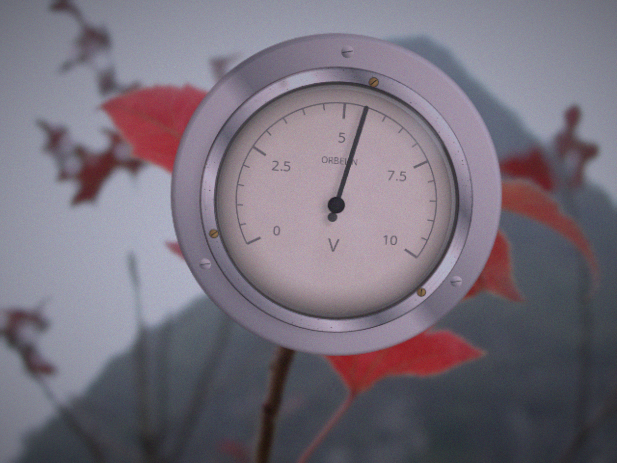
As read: **5.5** V
